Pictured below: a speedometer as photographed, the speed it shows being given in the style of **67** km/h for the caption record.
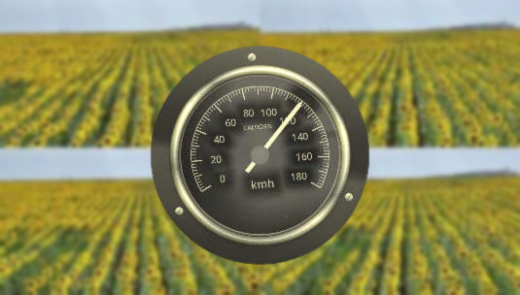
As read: **120** km/h
